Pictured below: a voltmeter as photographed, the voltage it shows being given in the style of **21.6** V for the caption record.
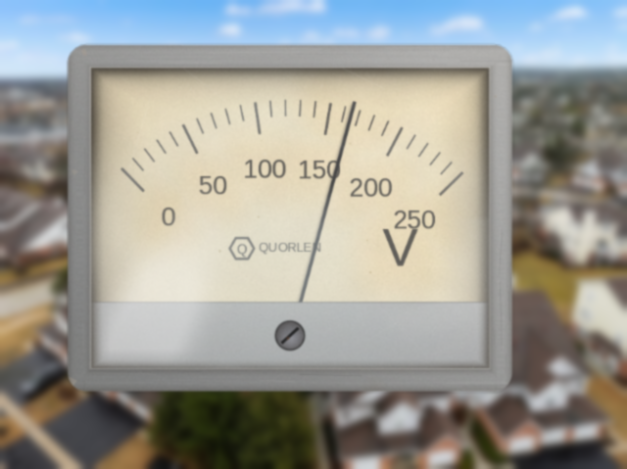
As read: **165** V
